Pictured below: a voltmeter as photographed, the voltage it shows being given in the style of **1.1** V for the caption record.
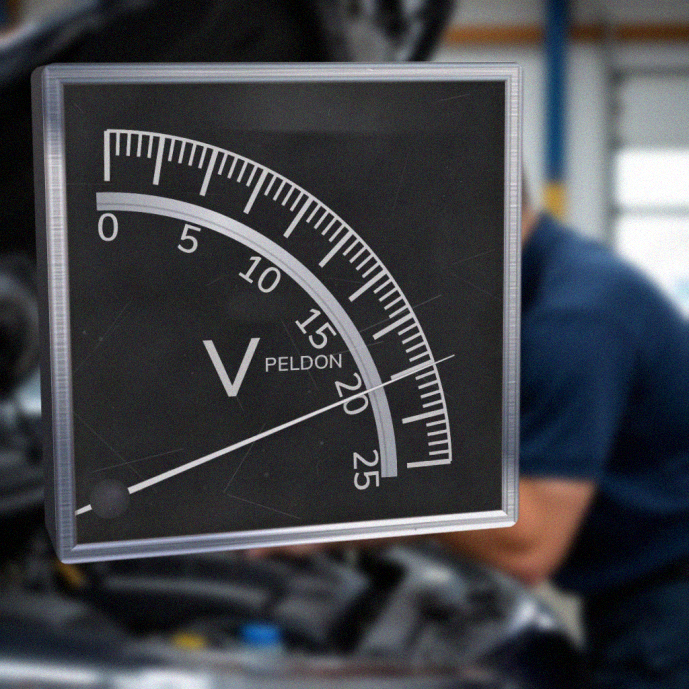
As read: **20** V
